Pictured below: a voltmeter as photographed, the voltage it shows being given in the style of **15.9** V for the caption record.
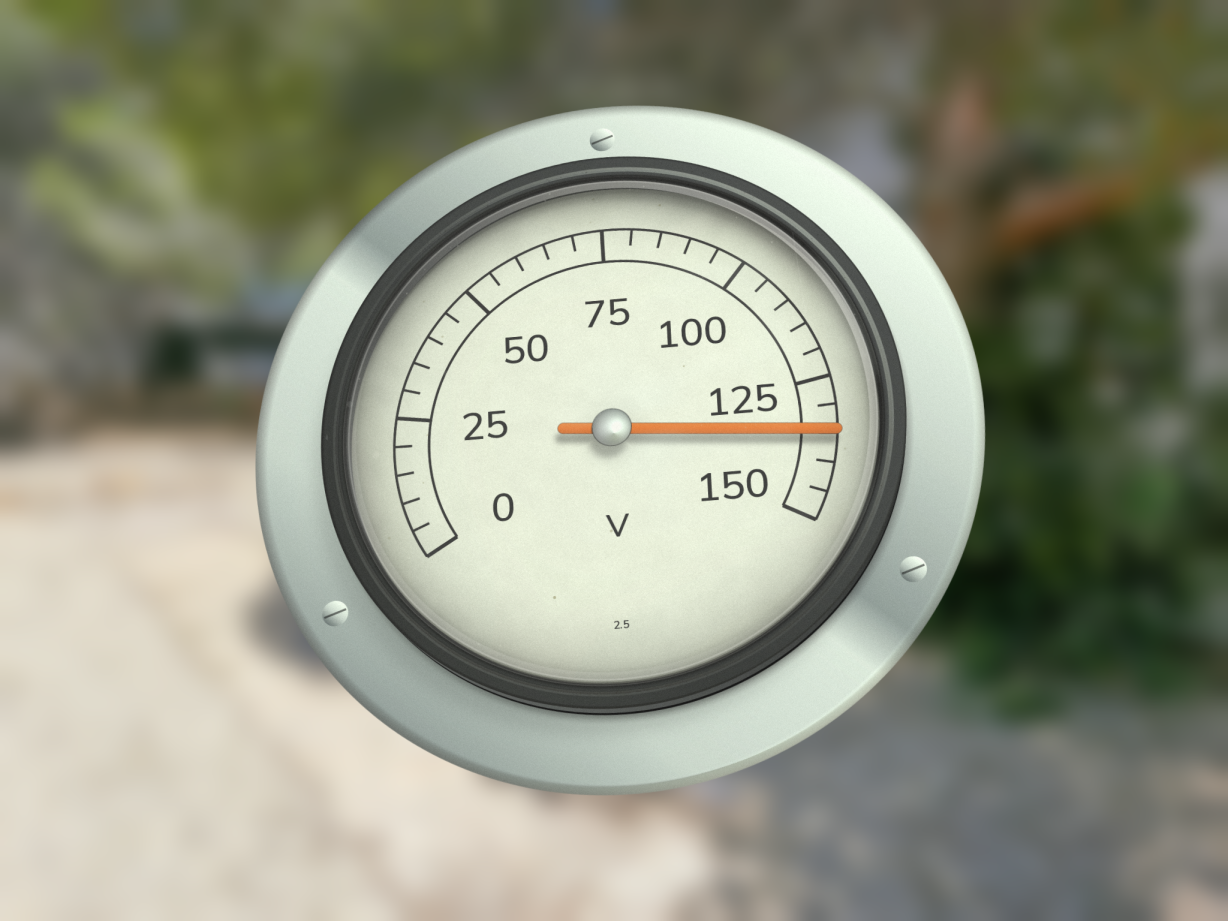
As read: **135** V
